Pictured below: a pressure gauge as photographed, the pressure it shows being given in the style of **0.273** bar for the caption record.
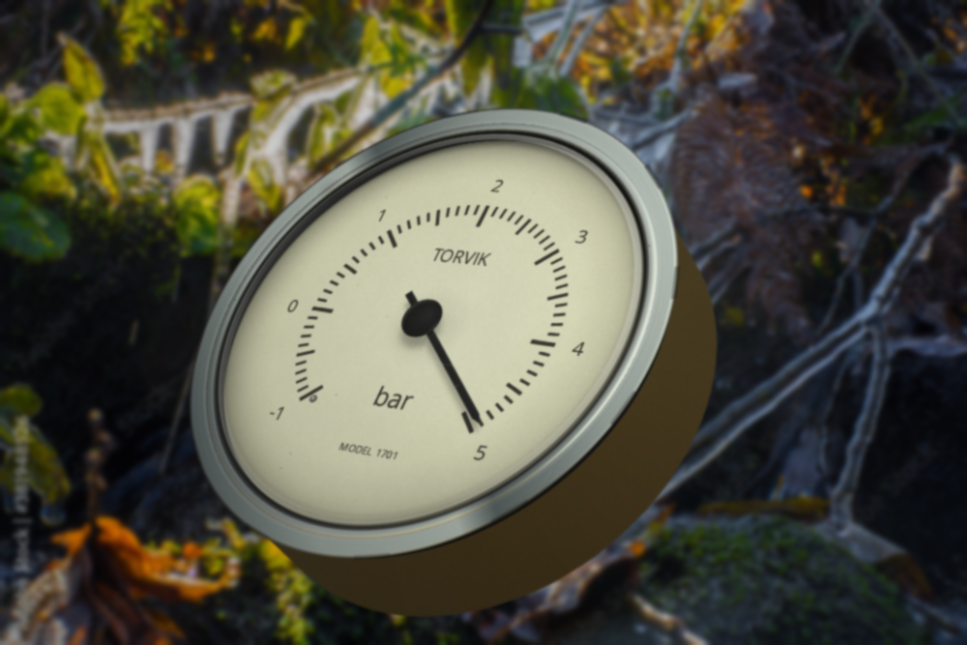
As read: **4.9** bar
